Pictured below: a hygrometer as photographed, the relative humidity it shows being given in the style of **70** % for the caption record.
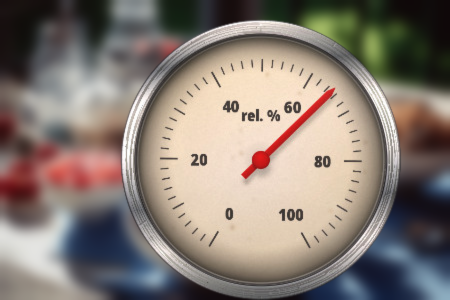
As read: **65** %
